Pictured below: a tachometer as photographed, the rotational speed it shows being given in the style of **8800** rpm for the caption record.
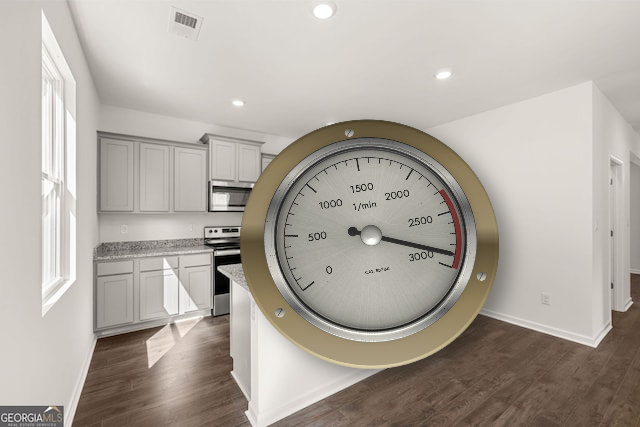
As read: **2900** rpm
